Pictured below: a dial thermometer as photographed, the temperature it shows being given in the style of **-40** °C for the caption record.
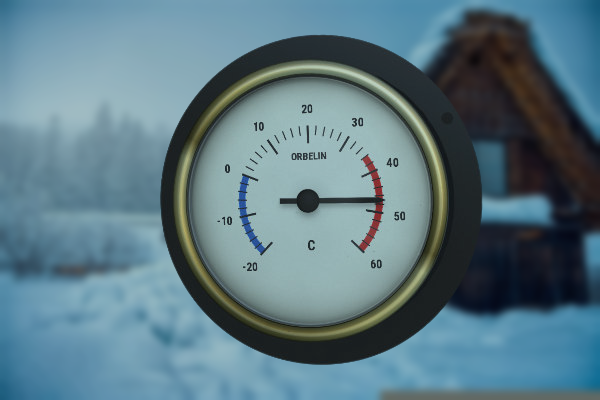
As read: **47** °C
